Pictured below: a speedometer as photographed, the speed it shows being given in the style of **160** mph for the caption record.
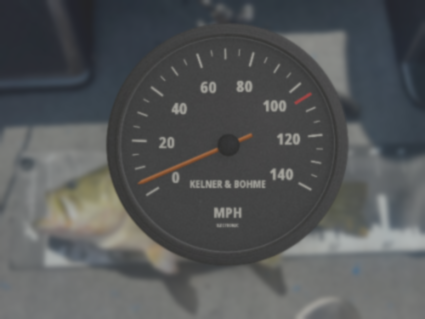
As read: **5** mph
